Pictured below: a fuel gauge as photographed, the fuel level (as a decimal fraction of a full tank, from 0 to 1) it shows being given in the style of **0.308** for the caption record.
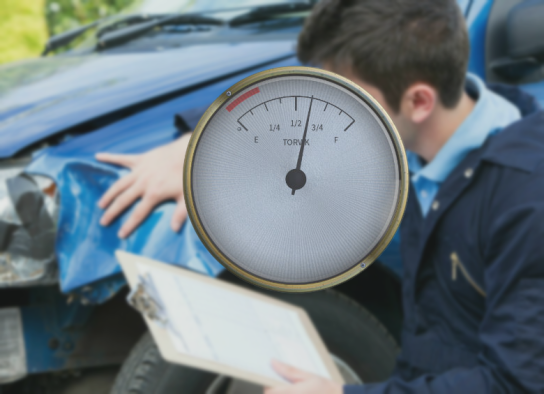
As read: **0.625**
